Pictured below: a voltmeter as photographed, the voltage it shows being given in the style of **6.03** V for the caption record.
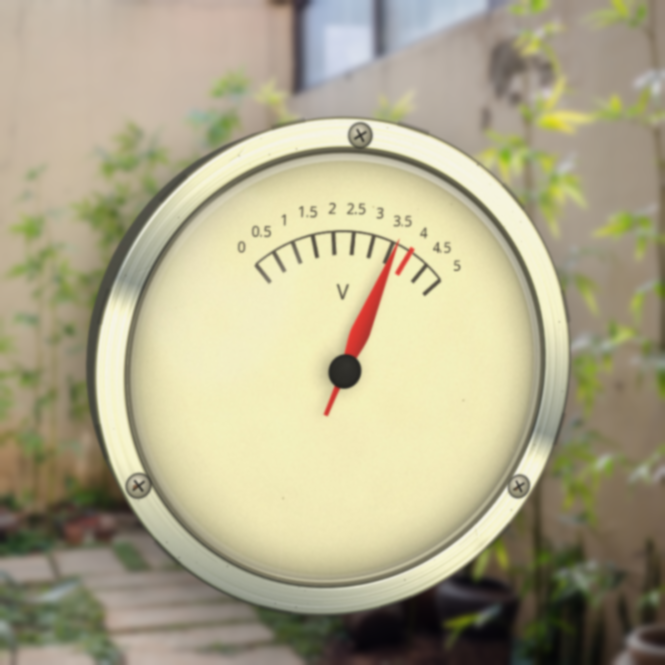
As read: **3.5** V
